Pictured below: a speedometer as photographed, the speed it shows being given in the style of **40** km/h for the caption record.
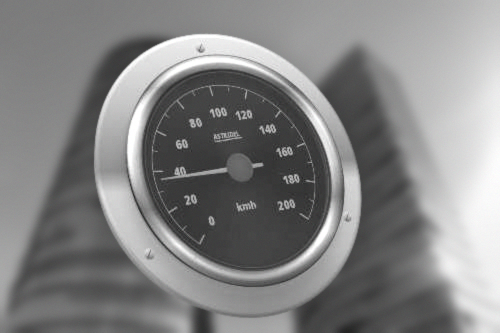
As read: **35** km/h
